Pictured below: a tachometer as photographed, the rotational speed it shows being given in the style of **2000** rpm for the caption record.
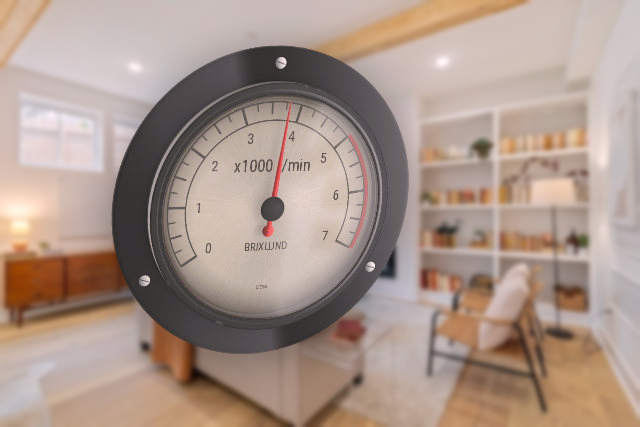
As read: **3750** rpm
